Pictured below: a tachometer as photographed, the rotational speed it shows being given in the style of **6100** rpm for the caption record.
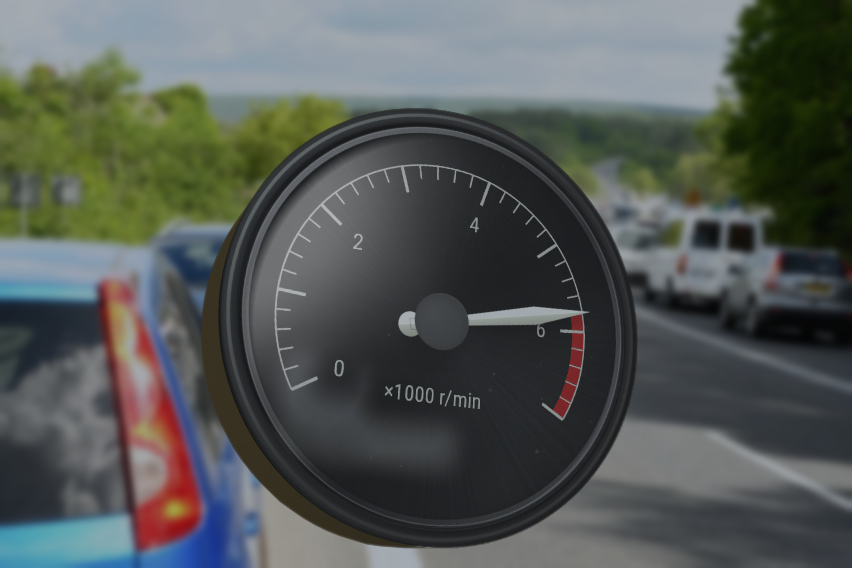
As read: **5800** rpm
